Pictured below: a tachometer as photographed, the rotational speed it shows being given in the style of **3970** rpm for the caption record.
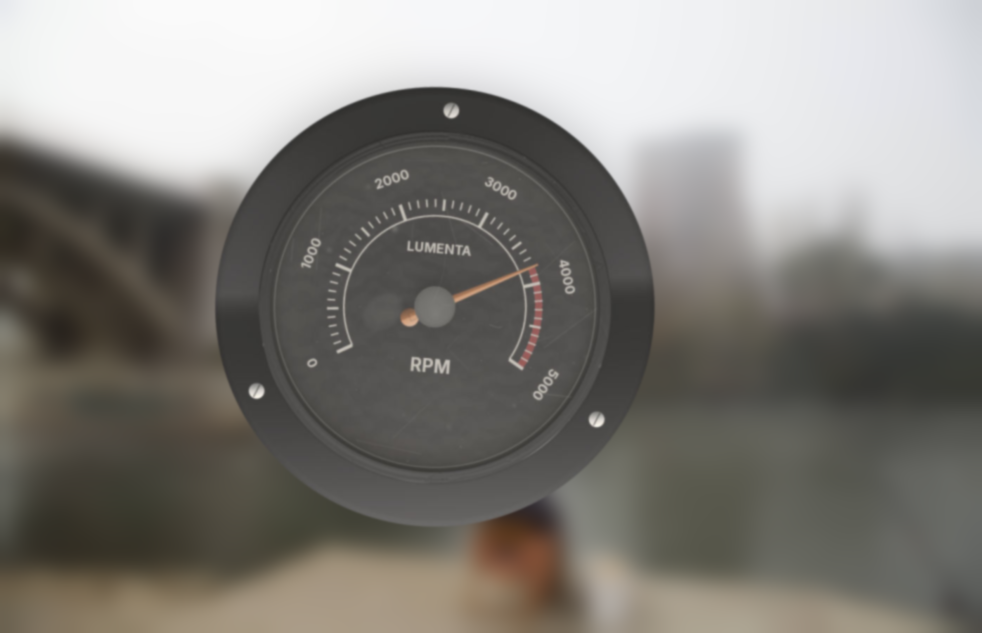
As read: **3800** rpm
